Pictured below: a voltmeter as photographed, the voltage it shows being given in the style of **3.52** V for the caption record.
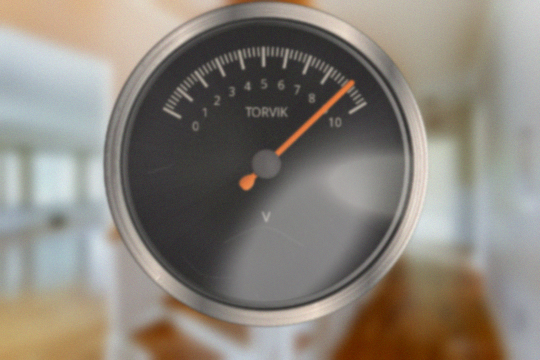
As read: **9** V
